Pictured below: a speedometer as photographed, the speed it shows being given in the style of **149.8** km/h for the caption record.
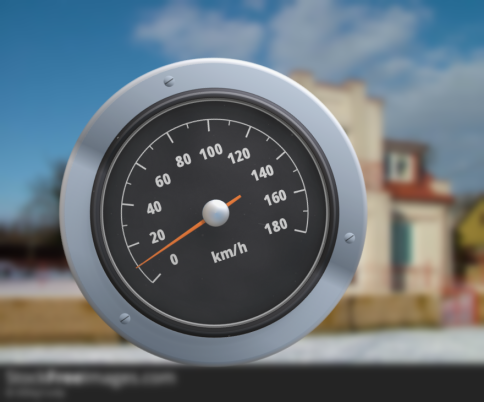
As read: **10** km/h
